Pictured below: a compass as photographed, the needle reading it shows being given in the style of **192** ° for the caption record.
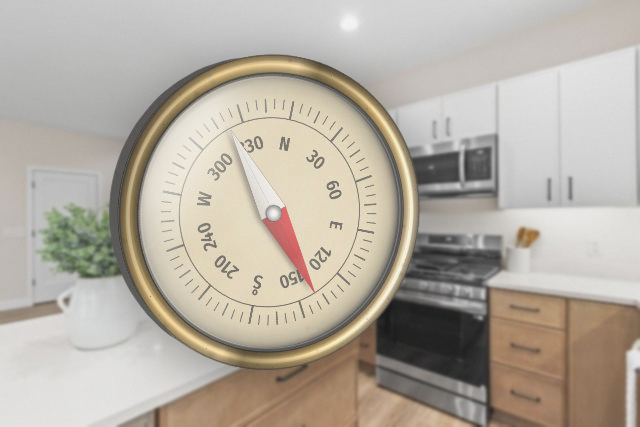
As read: **140** °
